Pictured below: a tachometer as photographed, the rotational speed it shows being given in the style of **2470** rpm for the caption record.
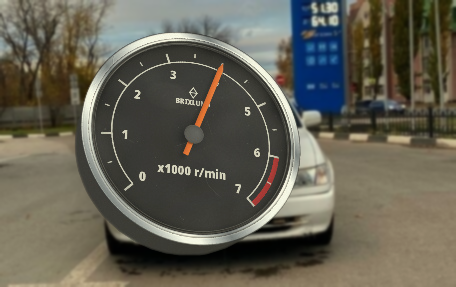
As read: **4000** rpm
